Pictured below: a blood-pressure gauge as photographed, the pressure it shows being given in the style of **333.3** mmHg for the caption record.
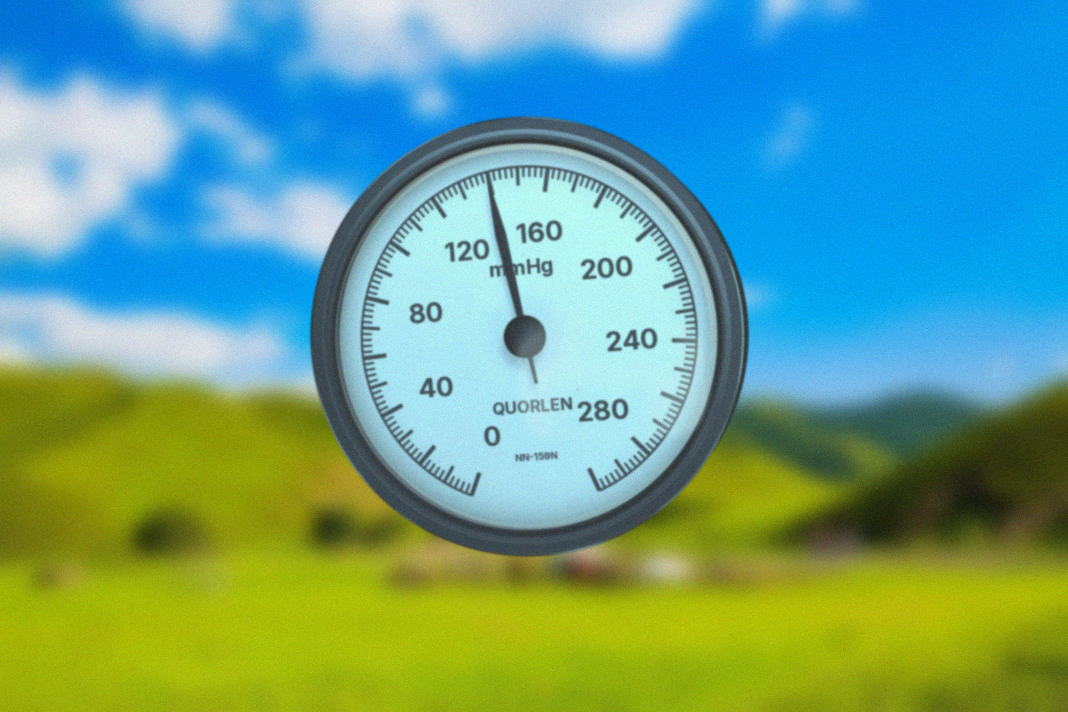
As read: **140** mmHg
